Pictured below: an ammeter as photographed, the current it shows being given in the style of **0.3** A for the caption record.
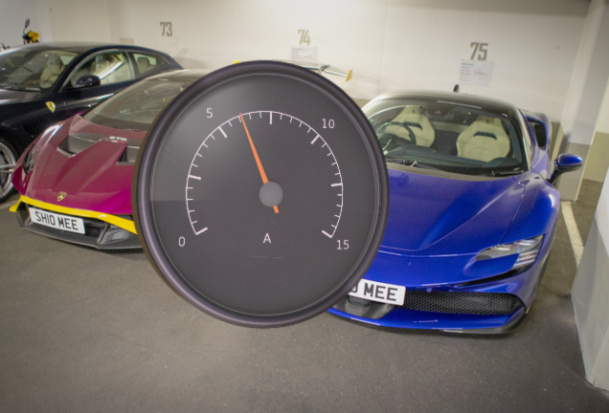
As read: **6** A
